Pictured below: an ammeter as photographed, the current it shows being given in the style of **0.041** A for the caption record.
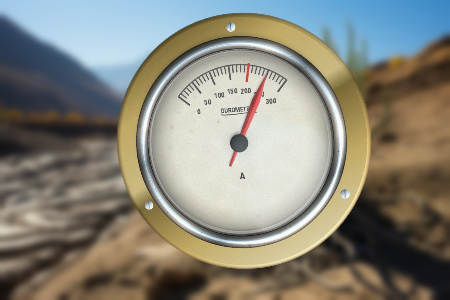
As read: **250** A
